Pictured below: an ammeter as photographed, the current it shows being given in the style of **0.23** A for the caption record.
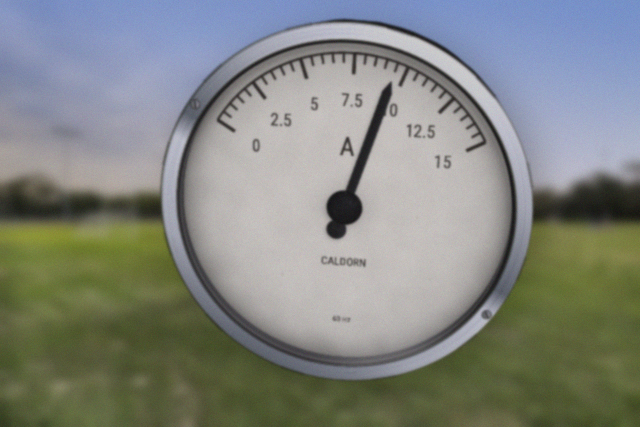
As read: **9.5** A
